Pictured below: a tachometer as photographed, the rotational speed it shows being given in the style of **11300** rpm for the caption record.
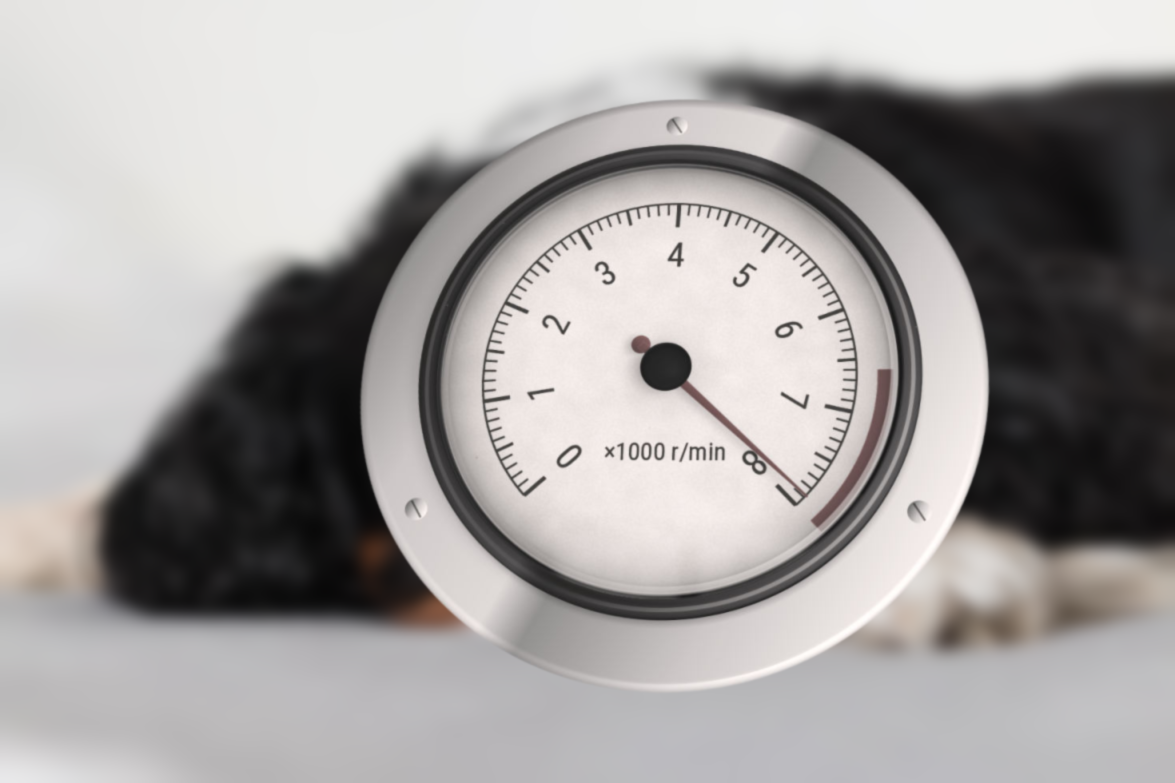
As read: **7900** rpm
